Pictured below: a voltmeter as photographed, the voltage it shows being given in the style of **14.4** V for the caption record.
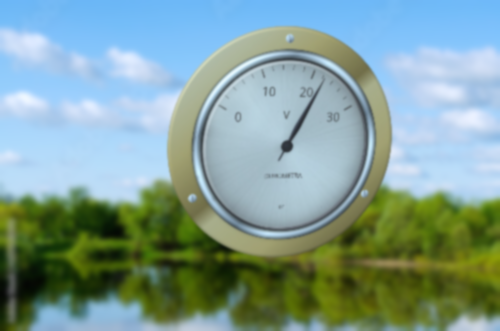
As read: **22** V
